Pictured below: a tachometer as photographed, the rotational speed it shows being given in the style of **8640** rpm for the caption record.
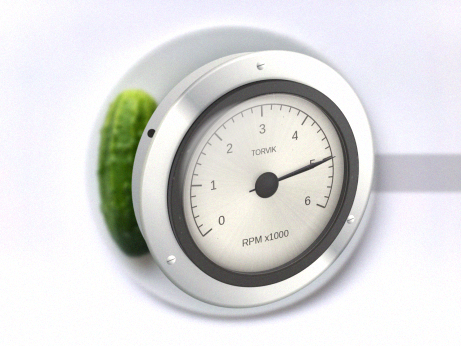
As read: **5000** rpm
